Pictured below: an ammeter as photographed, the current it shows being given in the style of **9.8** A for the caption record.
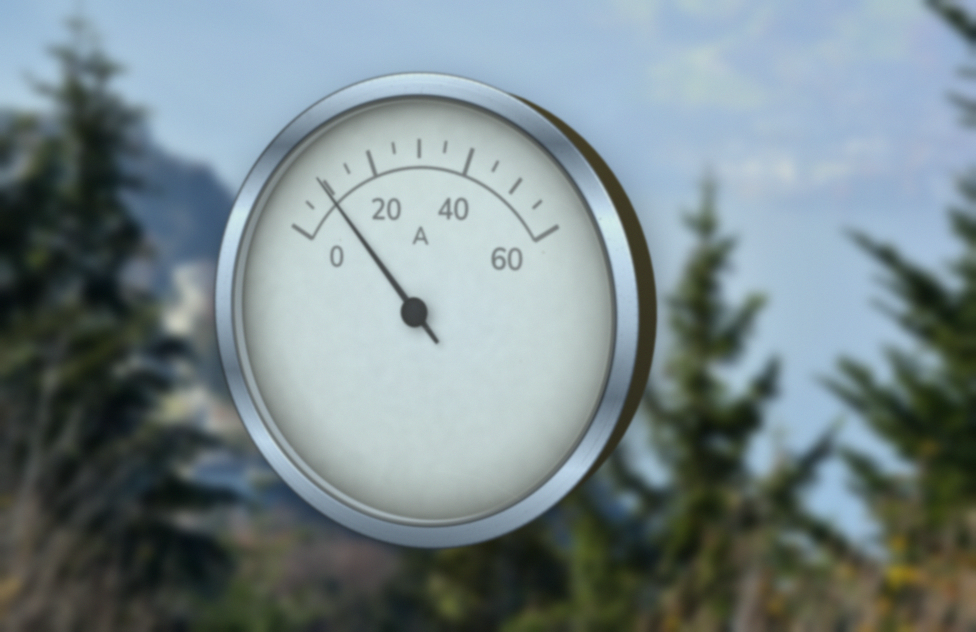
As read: **10** A
